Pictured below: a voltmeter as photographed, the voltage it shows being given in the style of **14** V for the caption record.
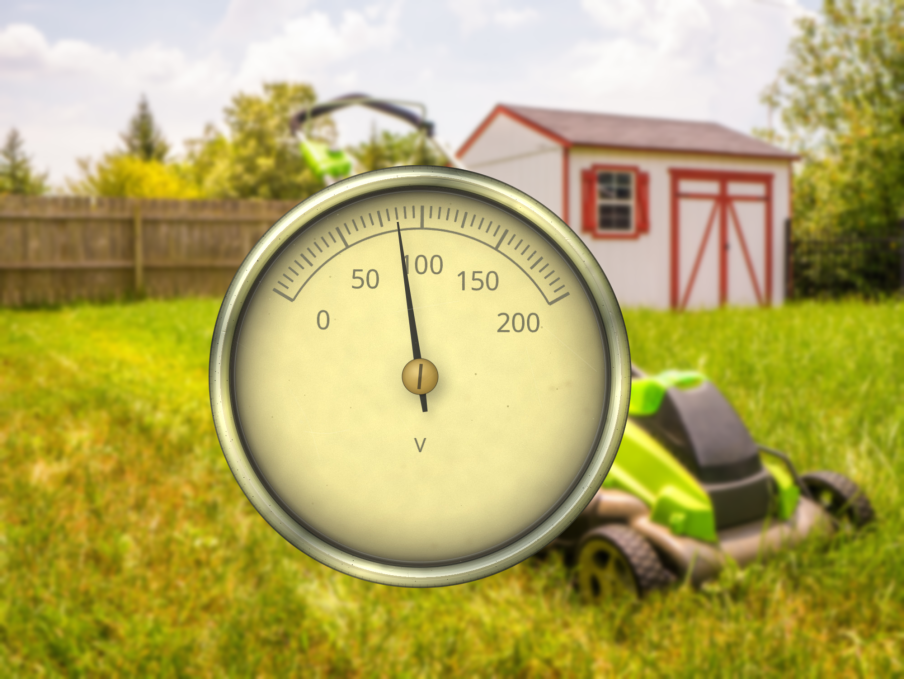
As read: **85** V
